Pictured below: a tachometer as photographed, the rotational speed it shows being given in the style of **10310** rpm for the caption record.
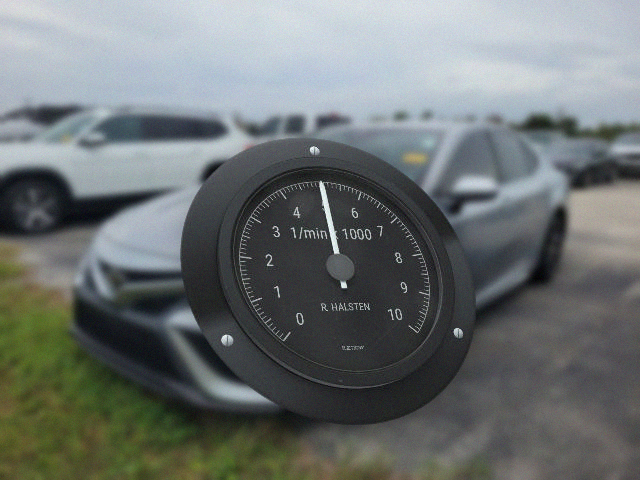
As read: **5000** rpm
